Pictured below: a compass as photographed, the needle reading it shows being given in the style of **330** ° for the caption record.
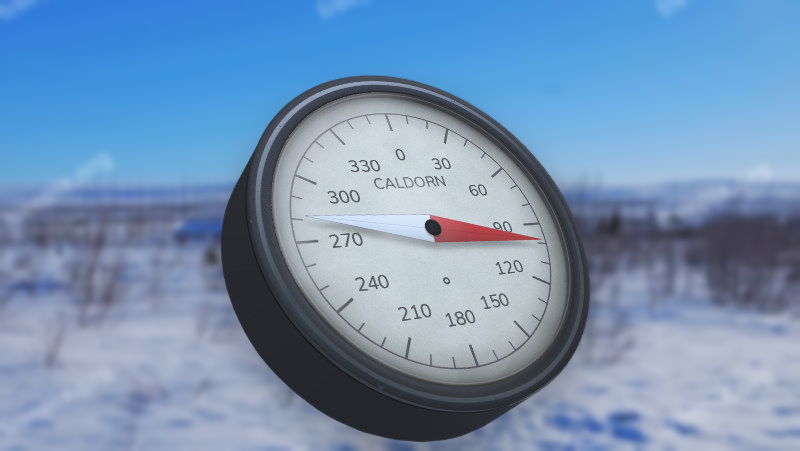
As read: **100** °
